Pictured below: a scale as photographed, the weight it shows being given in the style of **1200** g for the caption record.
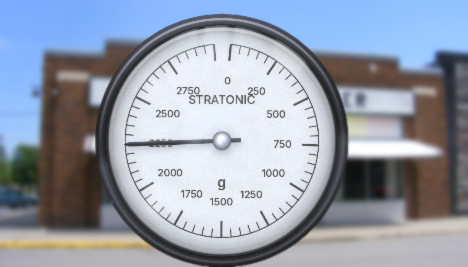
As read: **2250** g
